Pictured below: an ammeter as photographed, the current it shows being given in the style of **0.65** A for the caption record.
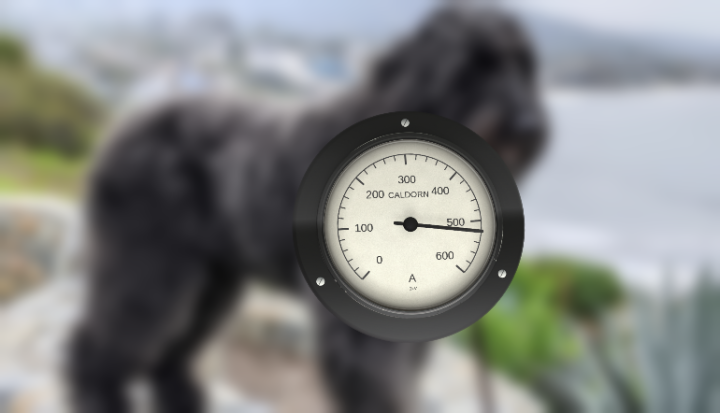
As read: **520** A
